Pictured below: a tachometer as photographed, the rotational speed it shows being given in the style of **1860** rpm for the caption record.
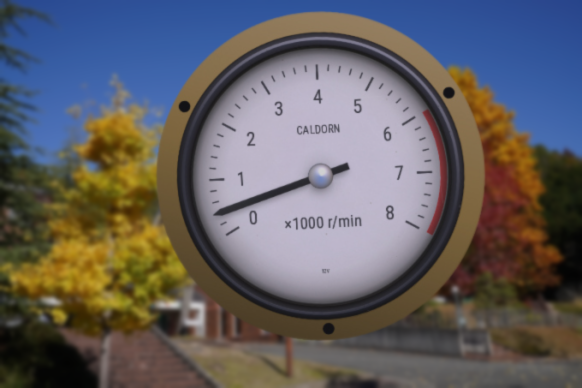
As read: **400** rpm
